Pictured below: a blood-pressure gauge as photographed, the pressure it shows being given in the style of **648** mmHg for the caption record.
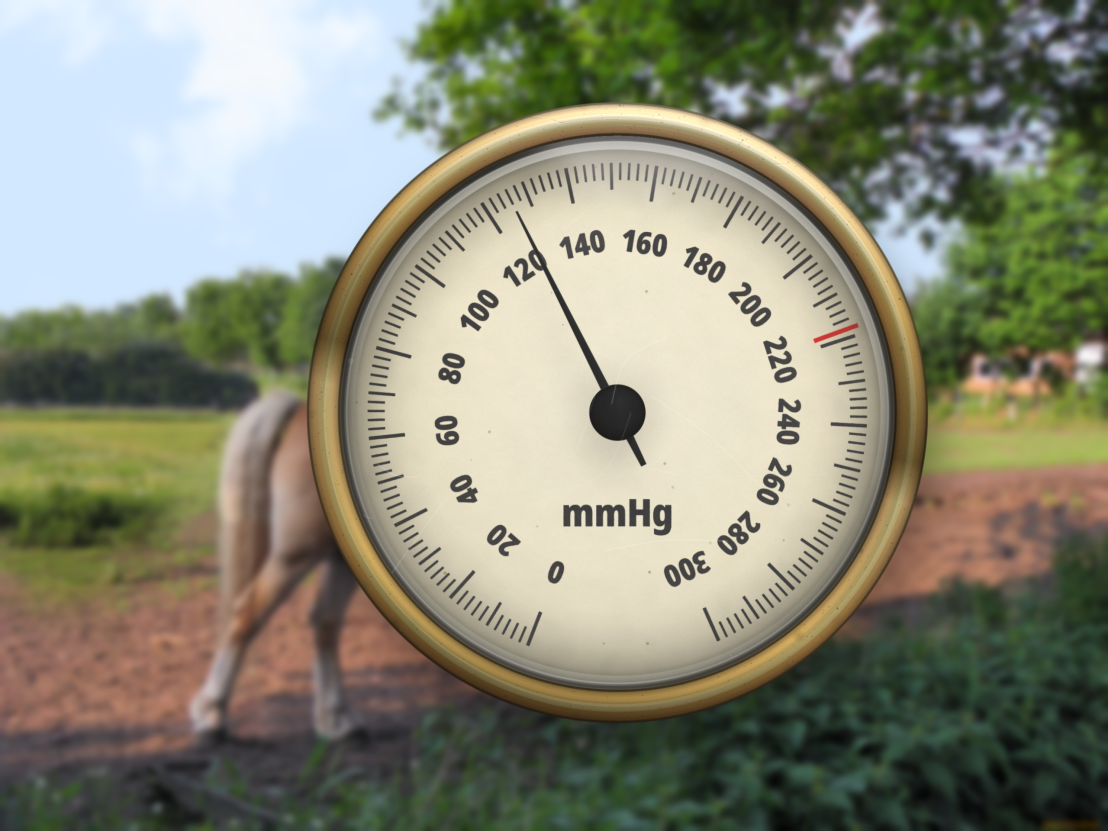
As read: **126** mmHg
